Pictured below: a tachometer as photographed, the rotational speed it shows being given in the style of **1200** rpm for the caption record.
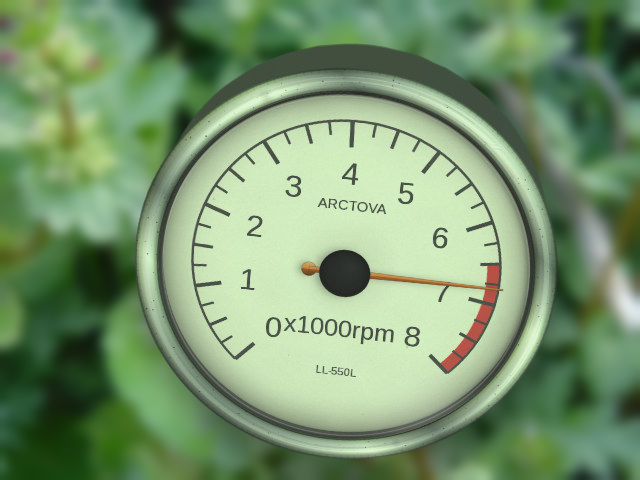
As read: **6750** rpm
